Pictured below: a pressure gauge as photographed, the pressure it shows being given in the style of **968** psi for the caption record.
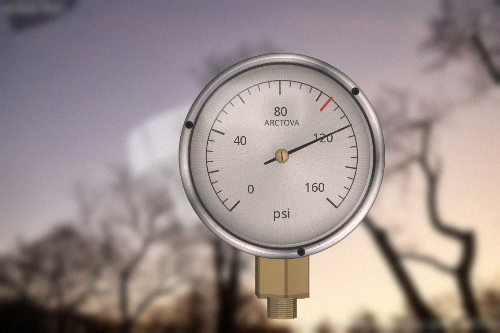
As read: **120** psi
